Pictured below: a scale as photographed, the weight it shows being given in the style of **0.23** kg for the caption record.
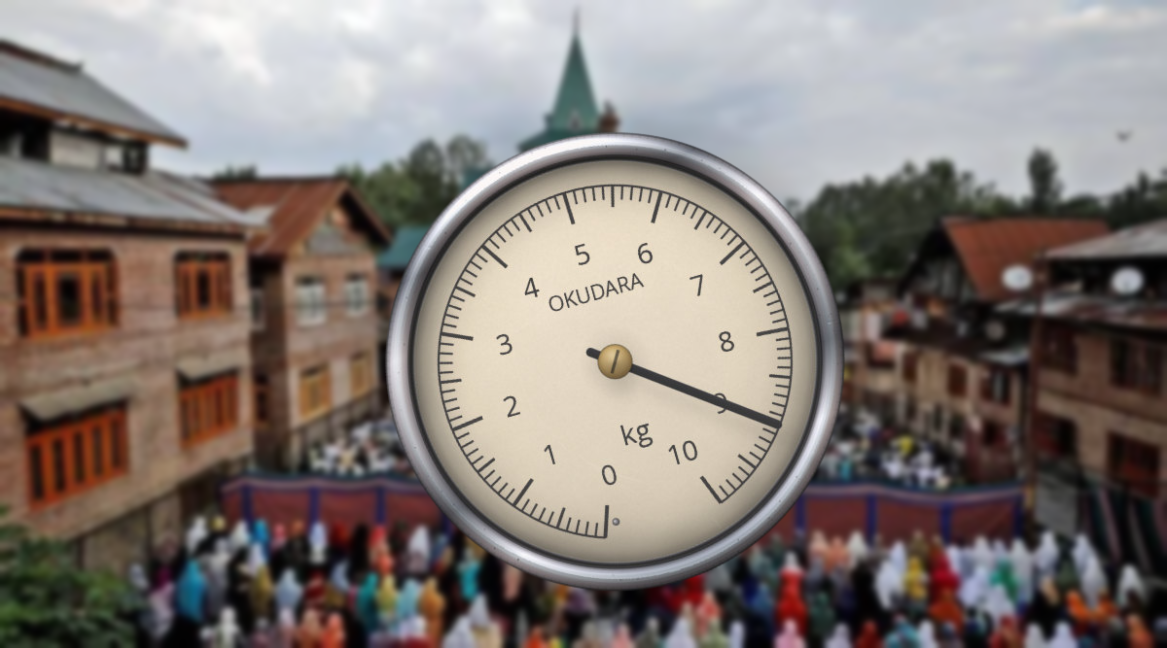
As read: **9** kg
